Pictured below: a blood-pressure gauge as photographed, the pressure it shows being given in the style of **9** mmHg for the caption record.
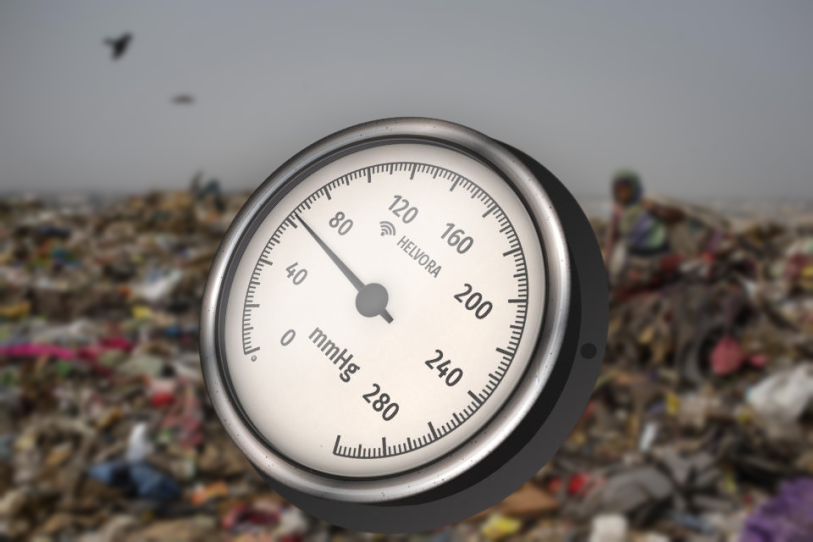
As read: **64** mmHg
